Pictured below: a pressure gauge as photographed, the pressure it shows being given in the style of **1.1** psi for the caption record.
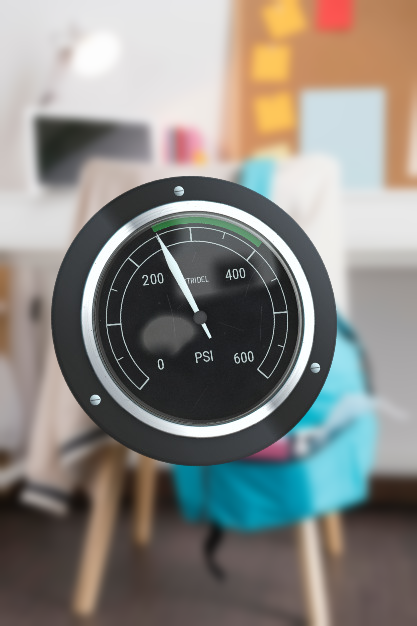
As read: **250** psi
